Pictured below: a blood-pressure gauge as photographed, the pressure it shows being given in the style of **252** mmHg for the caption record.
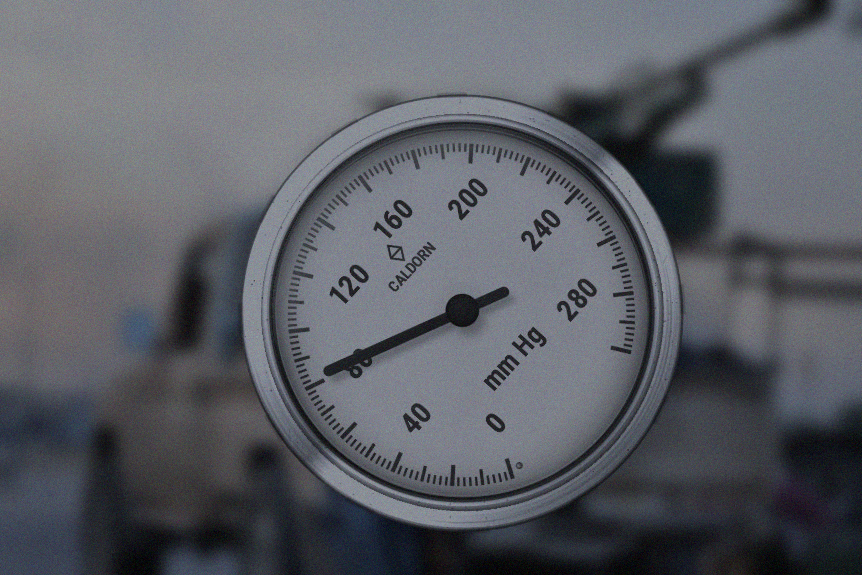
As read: **82** mmHg
